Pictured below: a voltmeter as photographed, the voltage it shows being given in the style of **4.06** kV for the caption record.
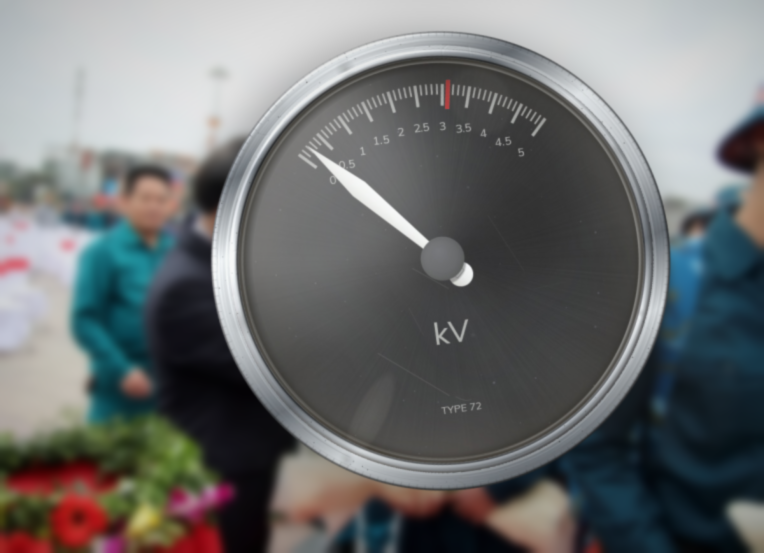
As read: **0.2** kV
